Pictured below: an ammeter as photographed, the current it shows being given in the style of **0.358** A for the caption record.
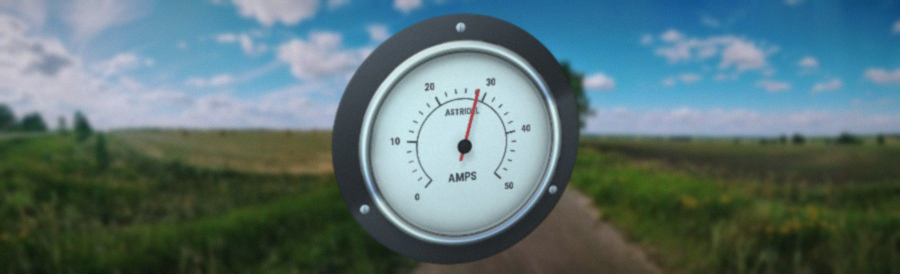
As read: **28** A
